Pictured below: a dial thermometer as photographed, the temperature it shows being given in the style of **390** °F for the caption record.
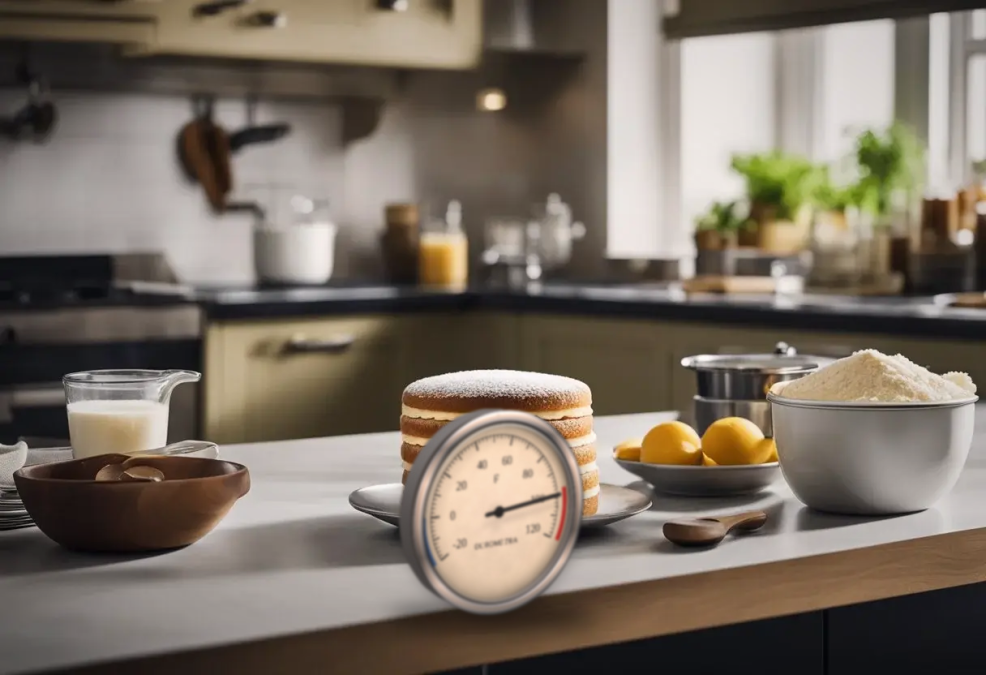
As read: **100** °F
